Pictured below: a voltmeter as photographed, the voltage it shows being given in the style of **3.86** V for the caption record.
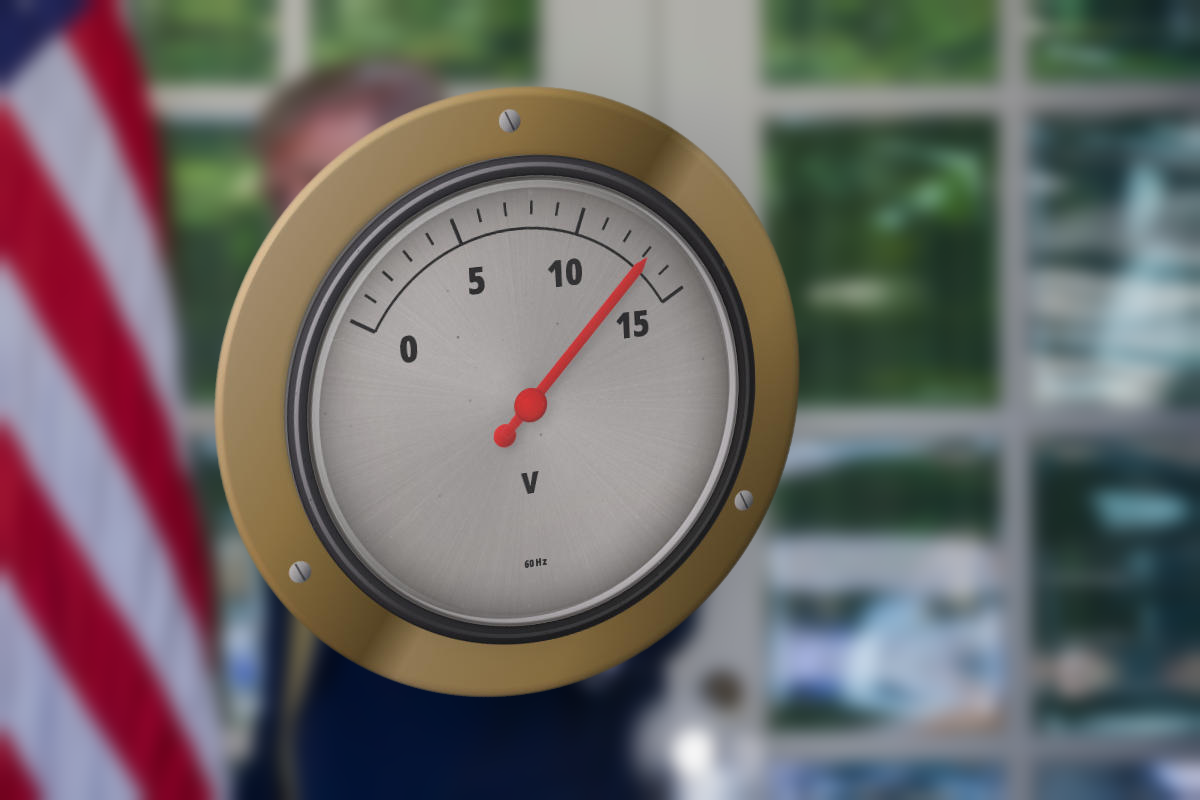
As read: **13** V
